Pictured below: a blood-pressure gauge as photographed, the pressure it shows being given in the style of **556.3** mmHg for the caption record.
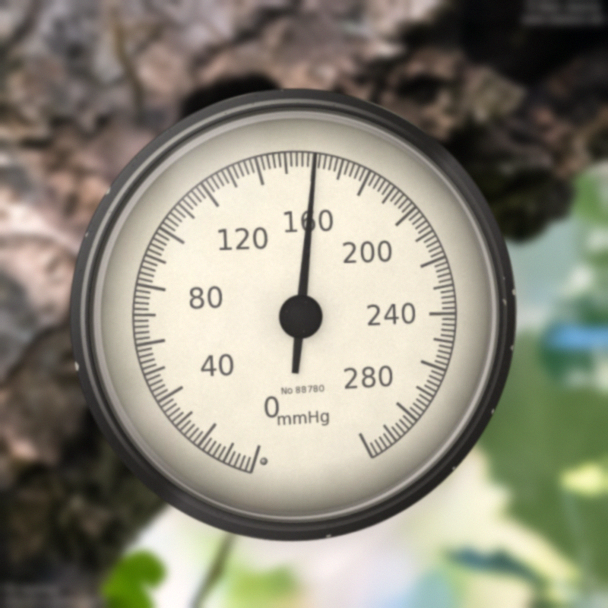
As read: **160** mmHg
